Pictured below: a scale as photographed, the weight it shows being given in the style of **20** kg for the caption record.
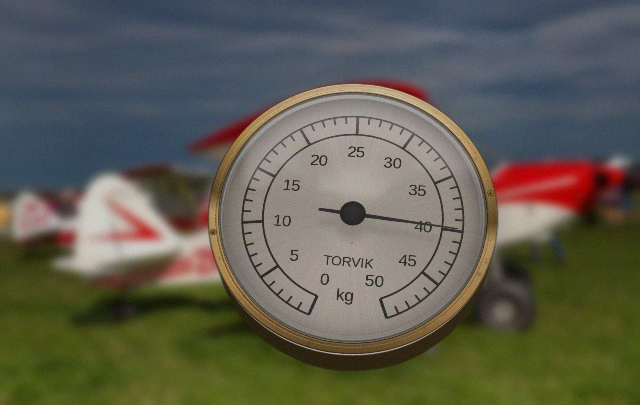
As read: **40** kg
